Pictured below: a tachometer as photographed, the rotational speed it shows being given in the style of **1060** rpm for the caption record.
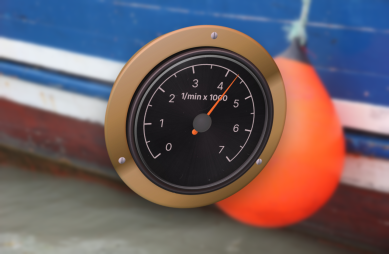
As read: **4250** rpm
